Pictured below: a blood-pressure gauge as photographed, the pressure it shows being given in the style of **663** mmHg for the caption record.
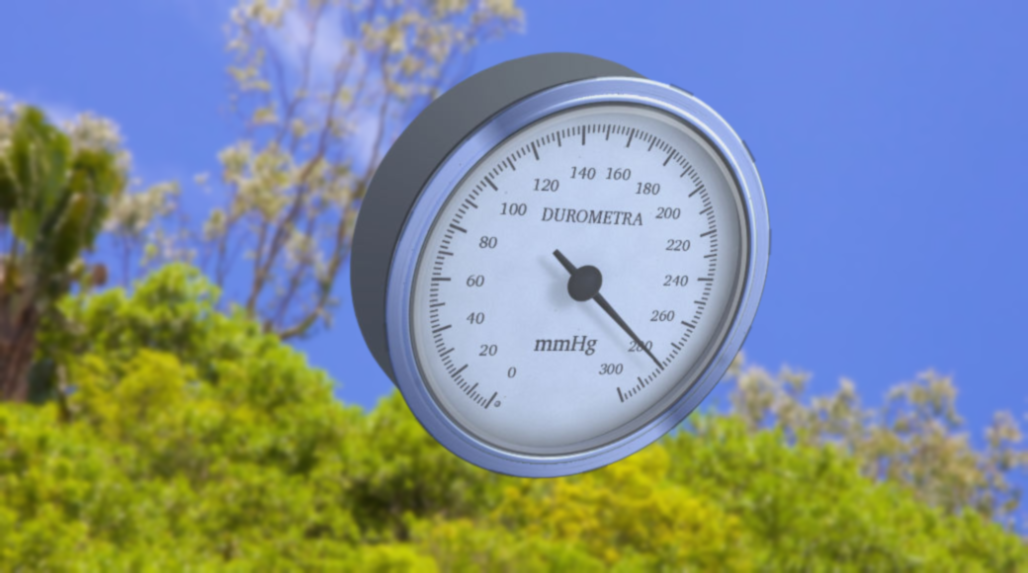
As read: **280** mmHg
